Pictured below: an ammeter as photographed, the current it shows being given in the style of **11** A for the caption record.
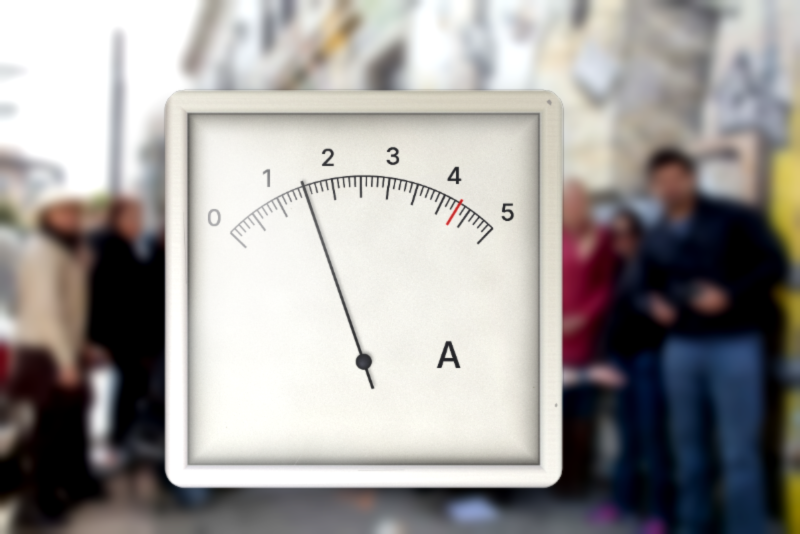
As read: **1.5** A
